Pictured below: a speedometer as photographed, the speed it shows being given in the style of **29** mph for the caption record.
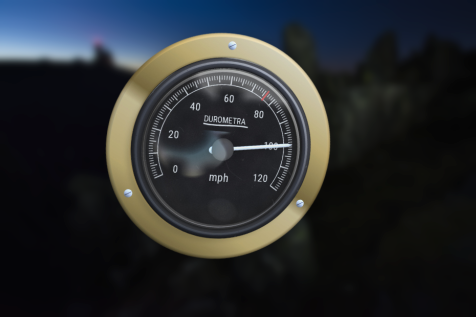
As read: **100** mph
